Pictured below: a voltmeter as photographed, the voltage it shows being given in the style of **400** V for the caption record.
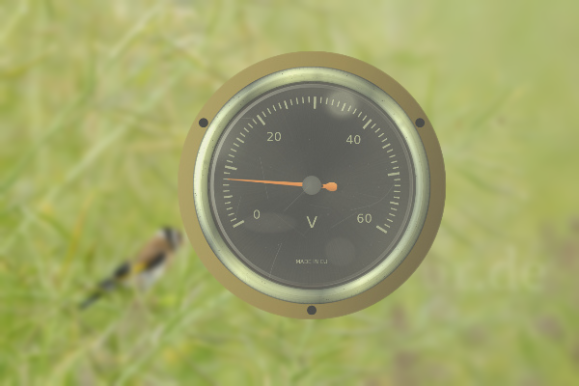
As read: **8** V
